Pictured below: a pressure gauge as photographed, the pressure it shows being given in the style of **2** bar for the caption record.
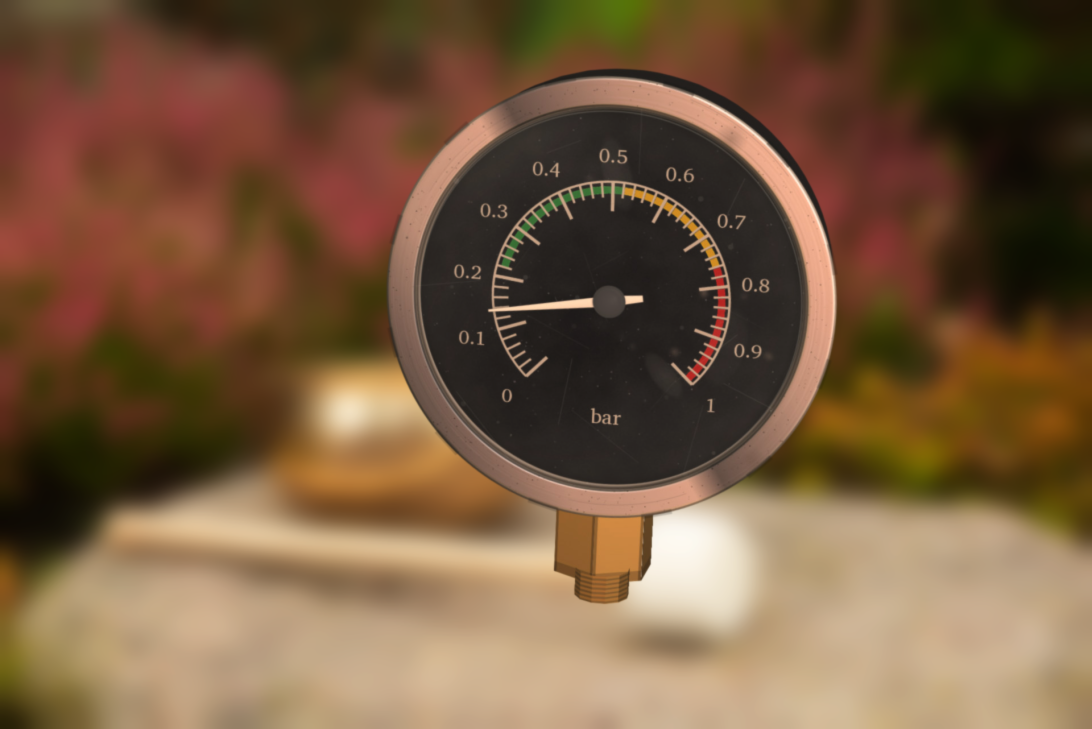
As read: **0.14** bar
